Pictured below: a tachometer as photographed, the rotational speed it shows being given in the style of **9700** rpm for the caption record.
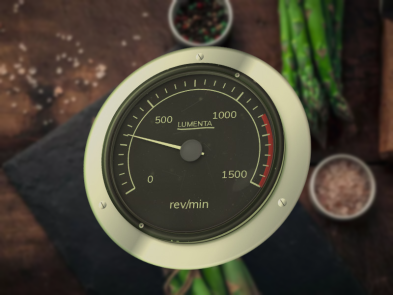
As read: **300** rpm
